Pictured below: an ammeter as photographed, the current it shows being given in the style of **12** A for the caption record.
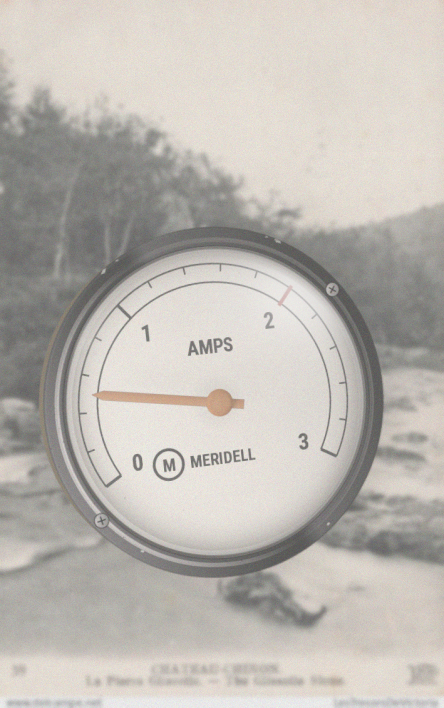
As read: **0.5** A
